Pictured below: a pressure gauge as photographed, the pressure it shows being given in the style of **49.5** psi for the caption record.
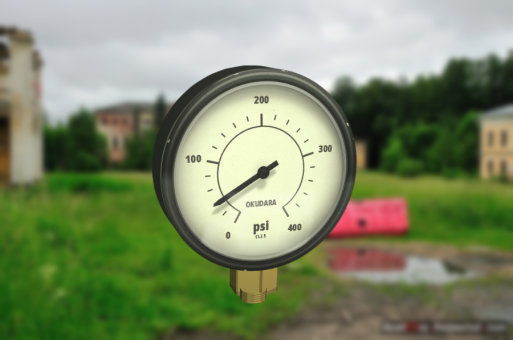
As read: **40** psi
